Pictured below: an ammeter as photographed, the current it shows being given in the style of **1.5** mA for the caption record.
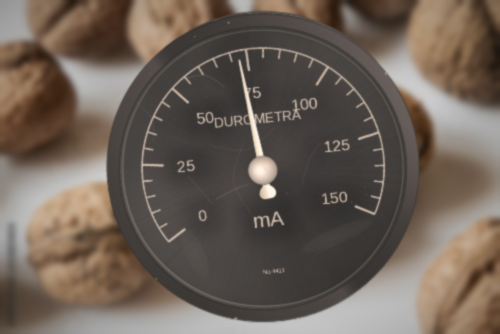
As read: **72.5** mA
